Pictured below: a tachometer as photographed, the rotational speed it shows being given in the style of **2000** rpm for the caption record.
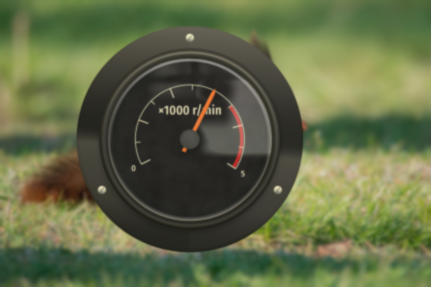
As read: **3000** rpm
